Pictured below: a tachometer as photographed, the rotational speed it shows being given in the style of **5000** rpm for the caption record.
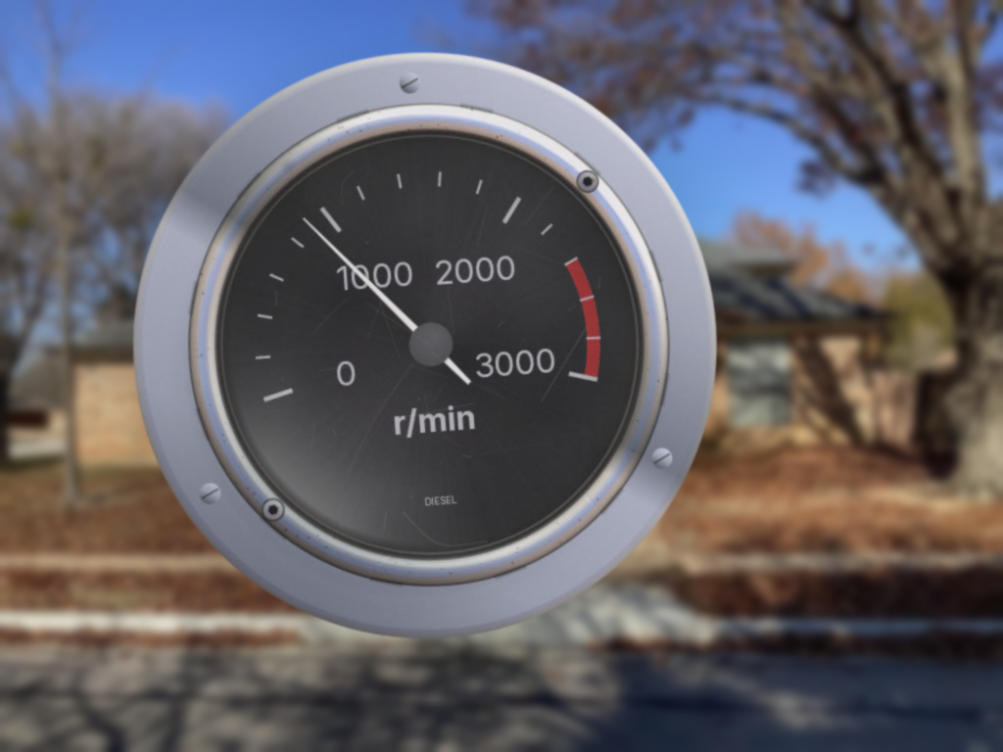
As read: **900** rpm
